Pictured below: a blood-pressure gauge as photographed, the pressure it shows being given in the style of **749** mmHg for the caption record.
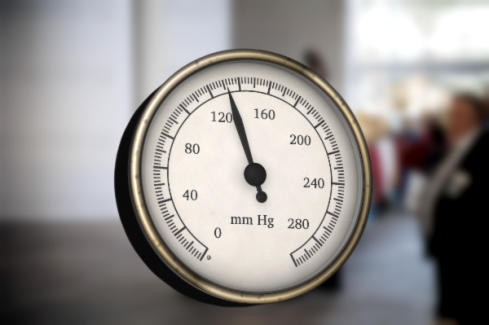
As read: **130** mmHg
